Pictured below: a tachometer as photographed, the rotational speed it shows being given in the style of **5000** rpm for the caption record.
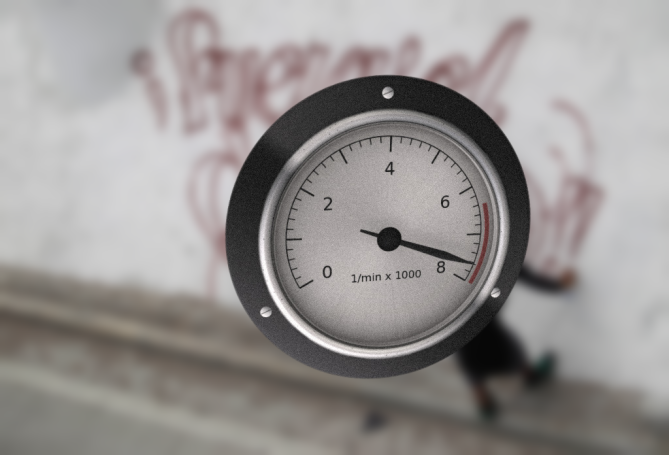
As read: **7600** rpm
